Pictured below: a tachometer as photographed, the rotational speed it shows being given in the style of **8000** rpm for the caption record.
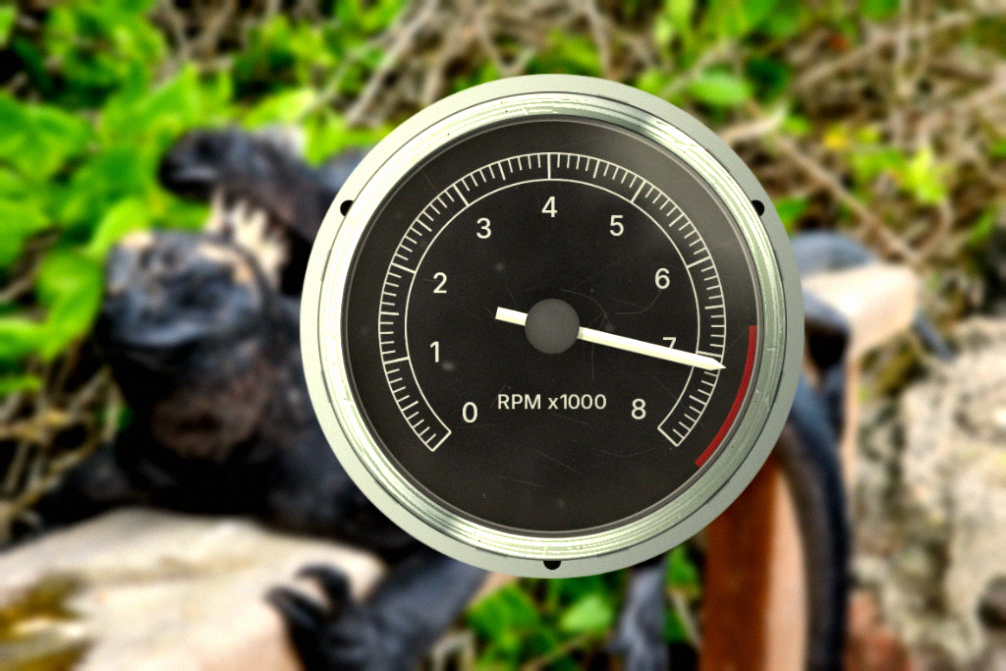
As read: **7100** rpm
